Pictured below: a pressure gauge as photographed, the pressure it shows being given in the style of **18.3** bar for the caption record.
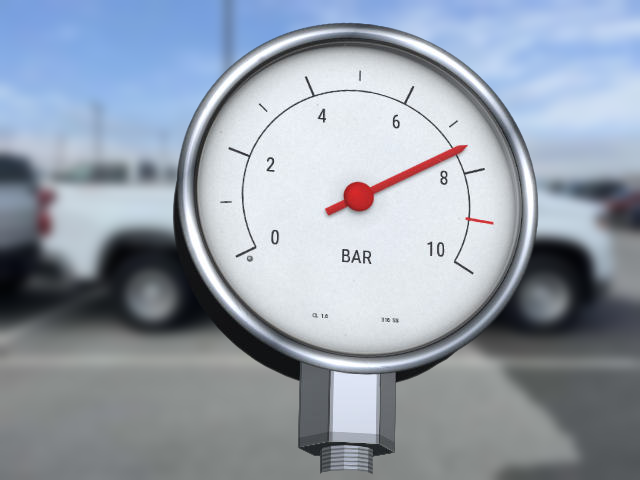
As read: **7.5** bar
